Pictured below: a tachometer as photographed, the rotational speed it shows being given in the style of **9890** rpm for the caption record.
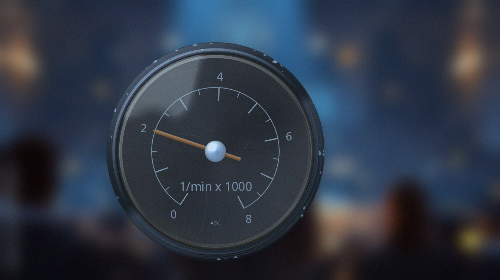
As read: **2000** rpm
